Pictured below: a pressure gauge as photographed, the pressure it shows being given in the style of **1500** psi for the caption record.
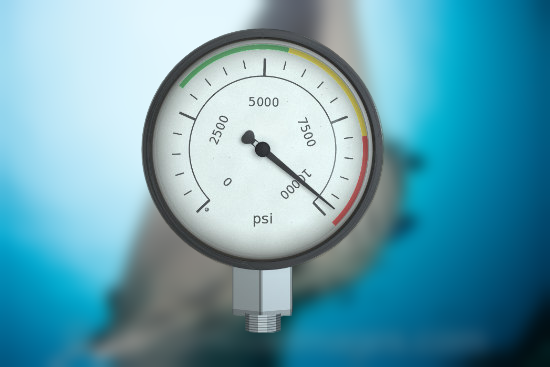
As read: **9750** psi
